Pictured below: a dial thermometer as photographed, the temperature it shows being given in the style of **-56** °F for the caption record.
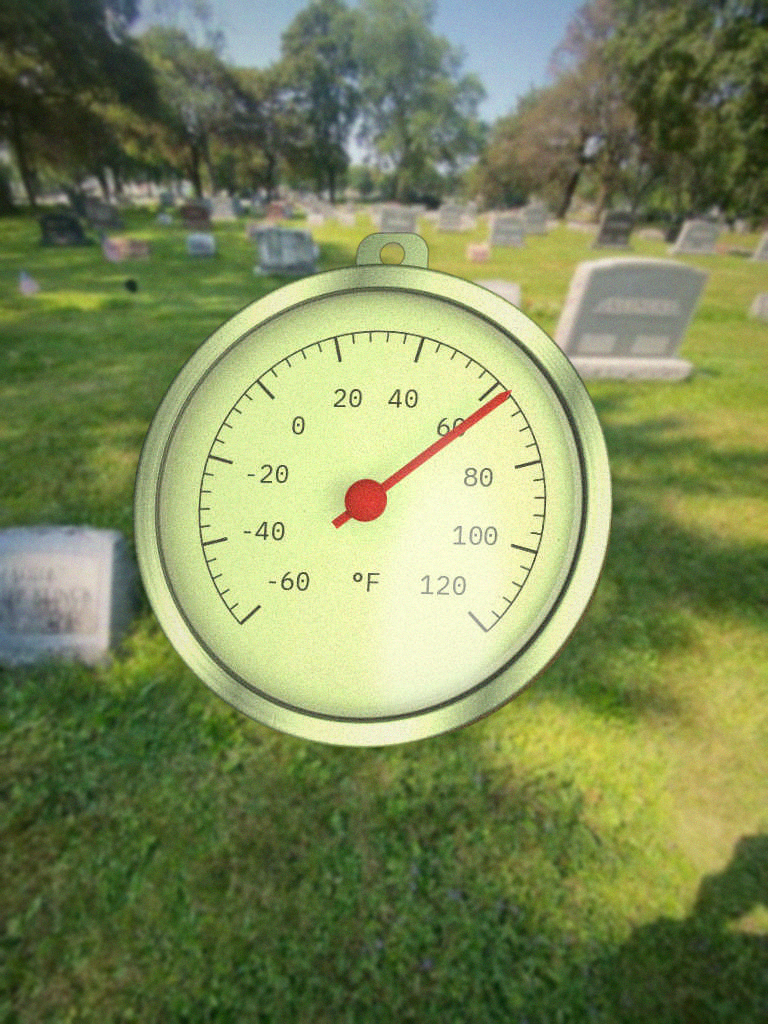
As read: **64** °F
